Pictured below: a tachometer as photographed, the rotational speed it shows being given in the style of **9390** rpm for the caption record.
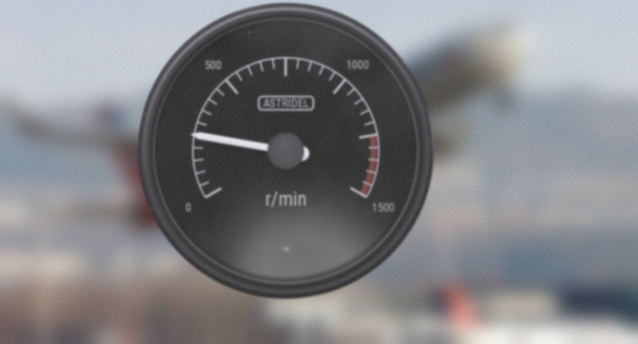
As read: **250** rpm
